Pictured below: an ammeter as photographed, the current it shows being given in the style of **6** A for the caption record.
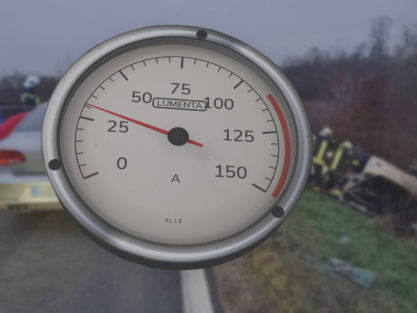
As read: **30** A
